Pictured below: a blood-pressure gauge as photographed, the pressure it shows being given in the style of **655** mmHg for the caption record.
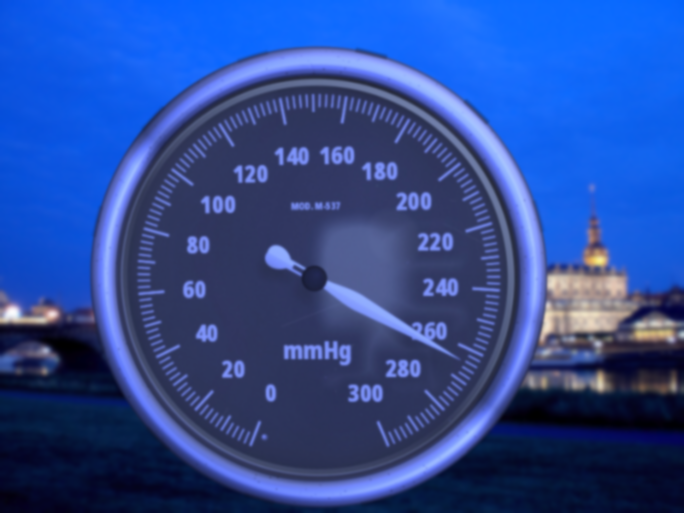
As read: **264** mmHg
